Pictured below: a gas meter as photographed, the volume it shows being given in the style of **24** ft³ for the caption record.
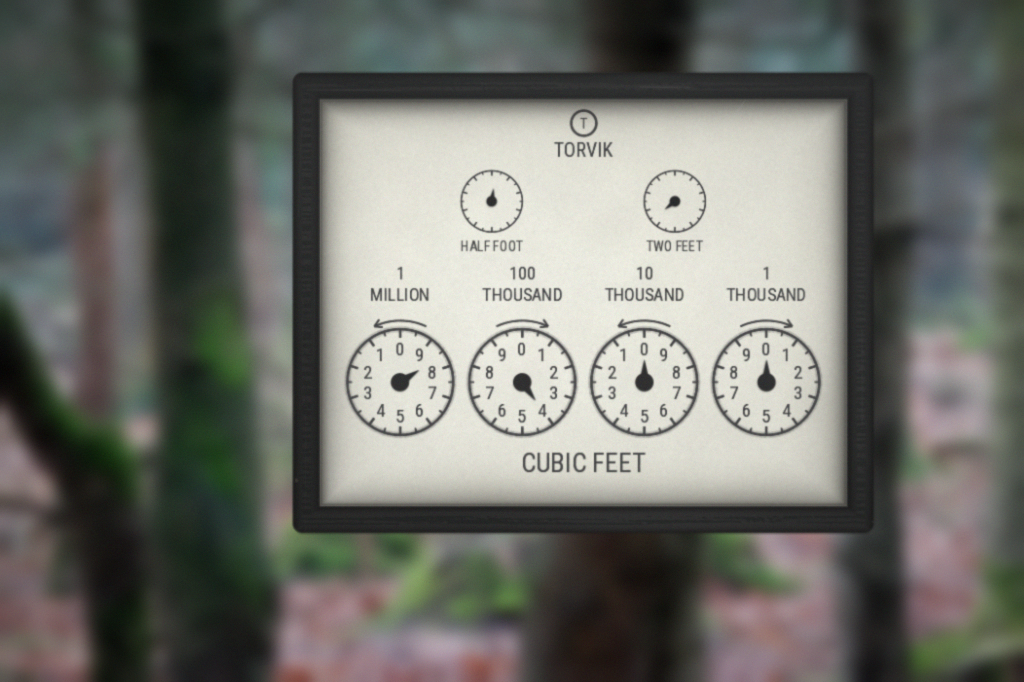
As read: **840000** ft³
